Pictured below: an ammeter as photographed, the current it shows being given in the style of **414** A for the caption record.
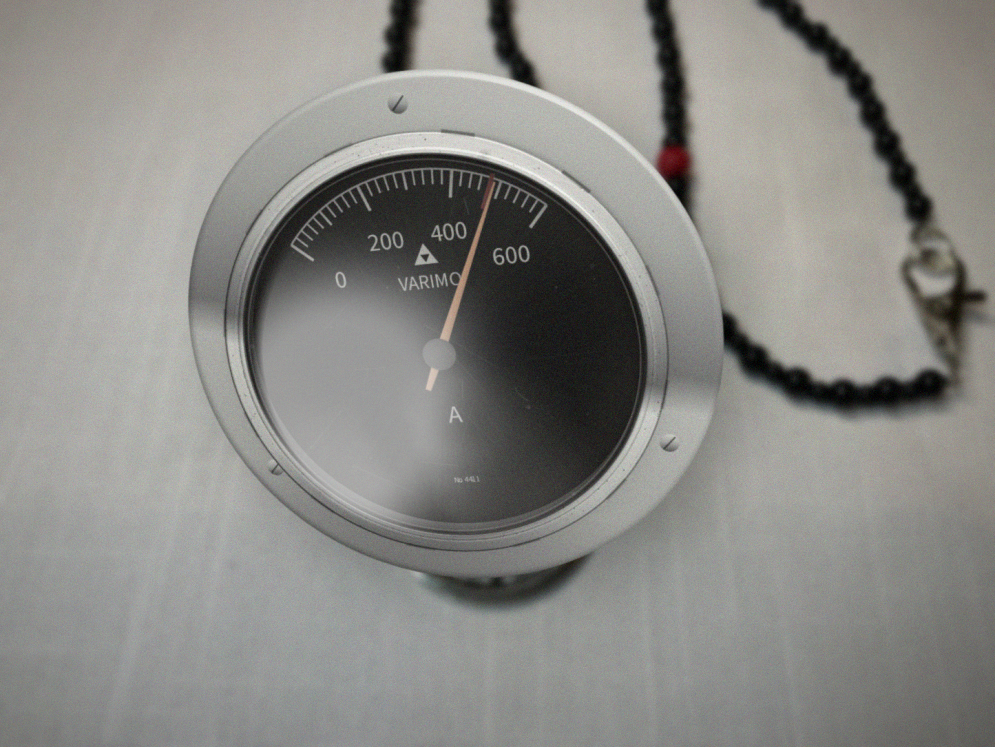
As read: **490** A
